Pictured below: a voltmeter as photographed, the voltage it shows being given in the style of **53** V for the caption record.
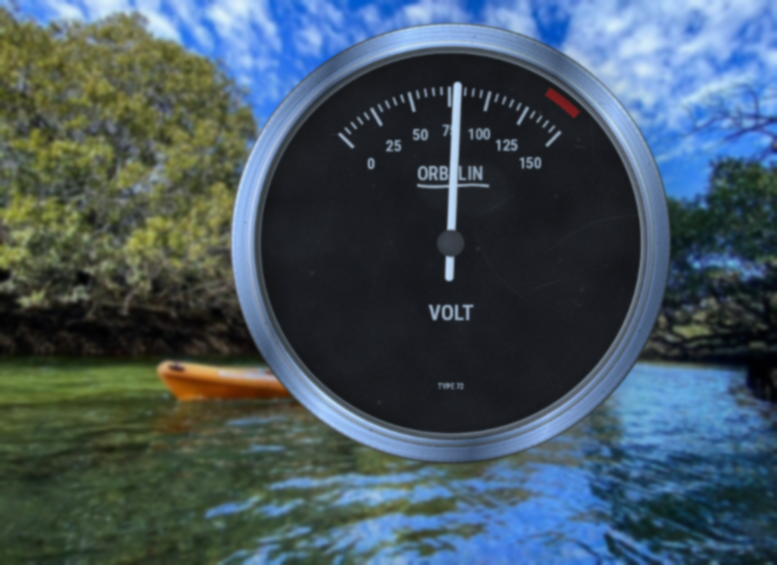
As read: **80** V
